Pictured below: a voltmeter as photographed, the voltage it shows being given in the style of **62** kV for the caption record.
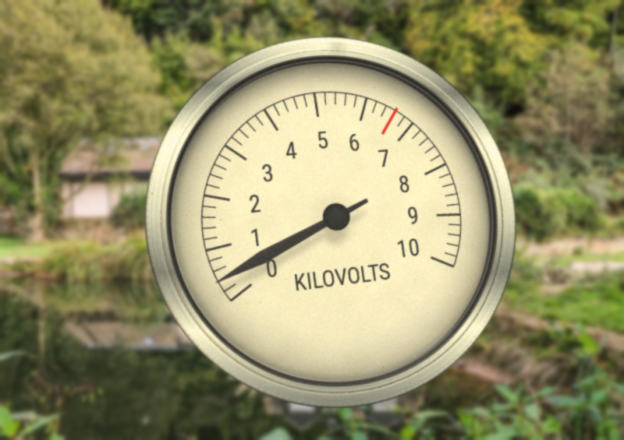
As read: **0.4** kV
